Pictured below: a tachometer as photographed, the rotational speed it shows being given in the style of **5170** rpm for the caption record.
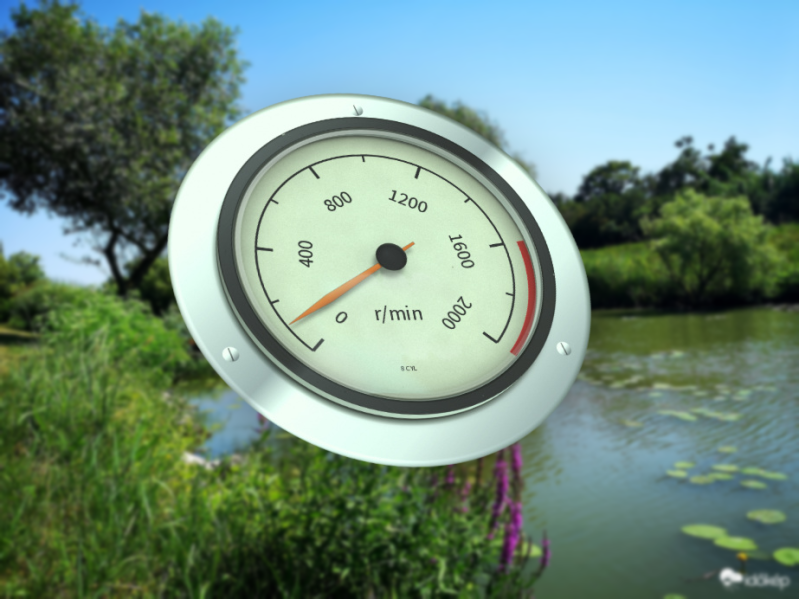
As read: **100** rpm
